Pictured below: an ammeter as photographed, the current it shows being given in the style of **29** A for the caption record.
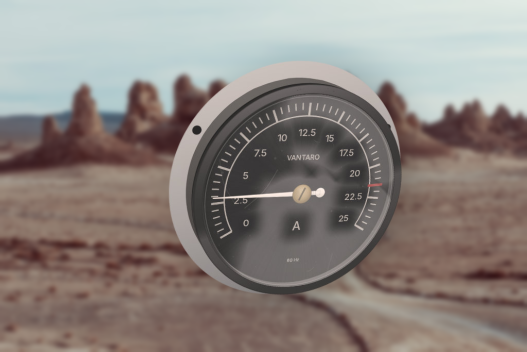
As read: **3** A
